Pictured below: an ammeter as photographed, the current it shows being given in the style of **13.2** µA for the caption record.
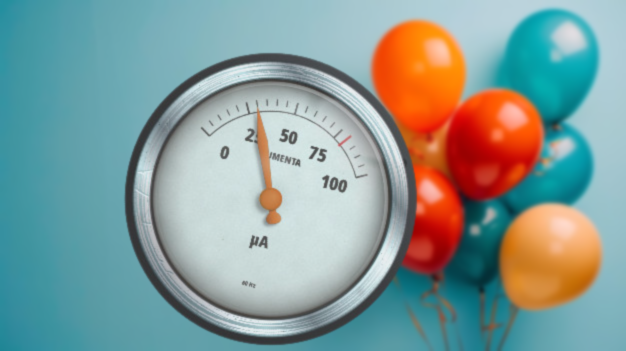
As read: **30** µA
